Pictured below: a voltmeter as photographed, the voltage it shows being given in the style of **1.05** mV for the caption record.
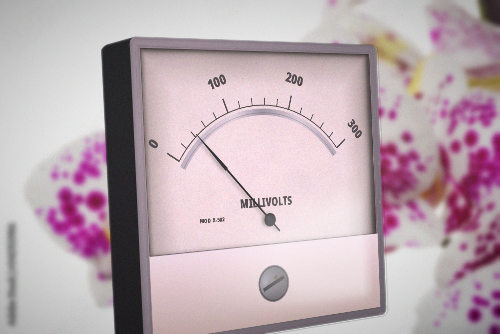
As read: **40** mV
